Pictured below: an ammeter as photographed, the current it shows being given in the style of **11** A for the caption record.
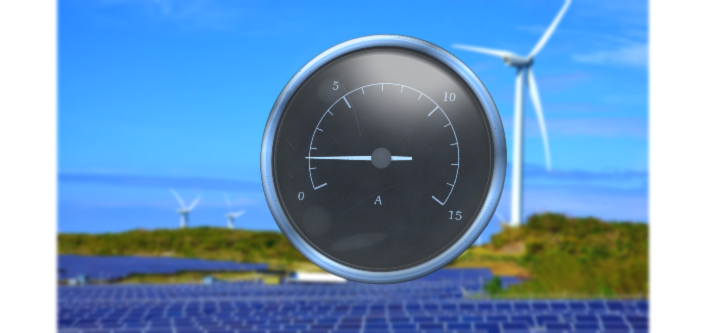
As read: **1.5** A
